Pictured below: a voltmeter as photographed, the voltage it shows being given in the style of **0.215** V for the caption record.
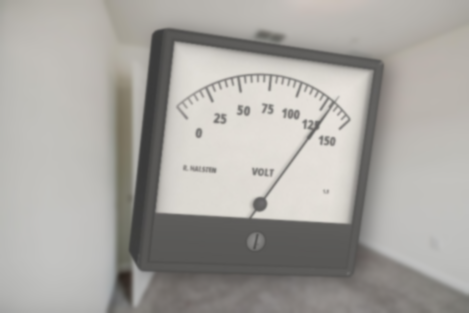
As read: **130** V
